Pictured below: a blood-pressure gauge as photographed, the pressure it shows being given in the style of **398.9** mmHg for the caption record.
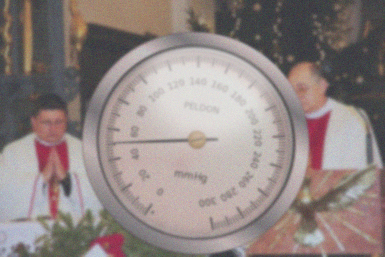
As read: **50** mmHg
